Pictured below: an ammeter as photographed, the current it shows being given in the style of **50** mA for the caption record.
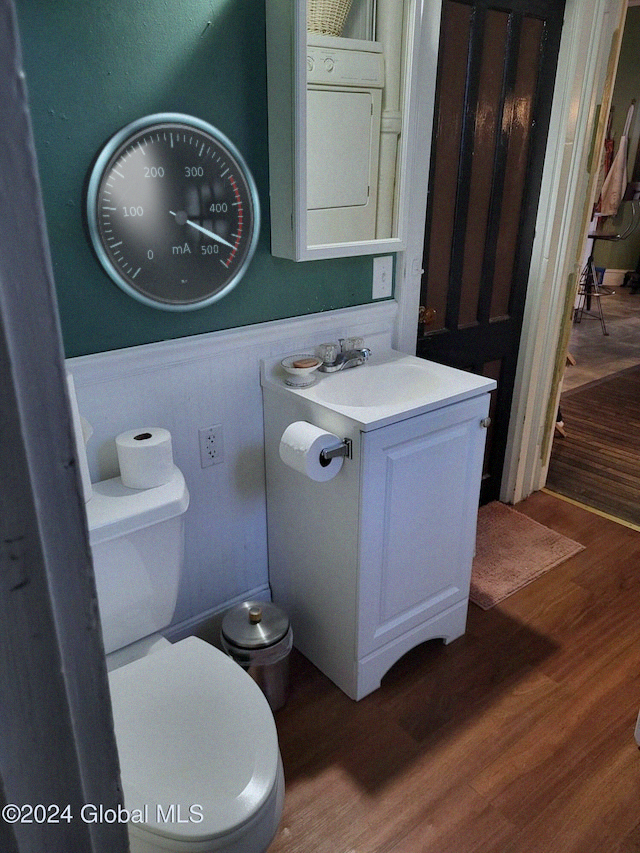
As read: **470** mA
